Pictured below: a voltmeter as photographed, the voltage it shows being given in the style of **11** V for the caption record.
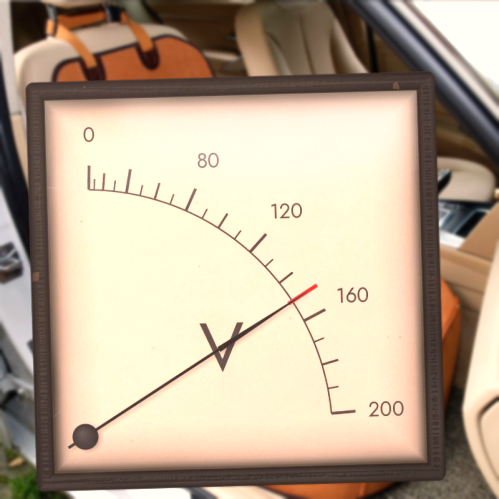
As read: **150** V
